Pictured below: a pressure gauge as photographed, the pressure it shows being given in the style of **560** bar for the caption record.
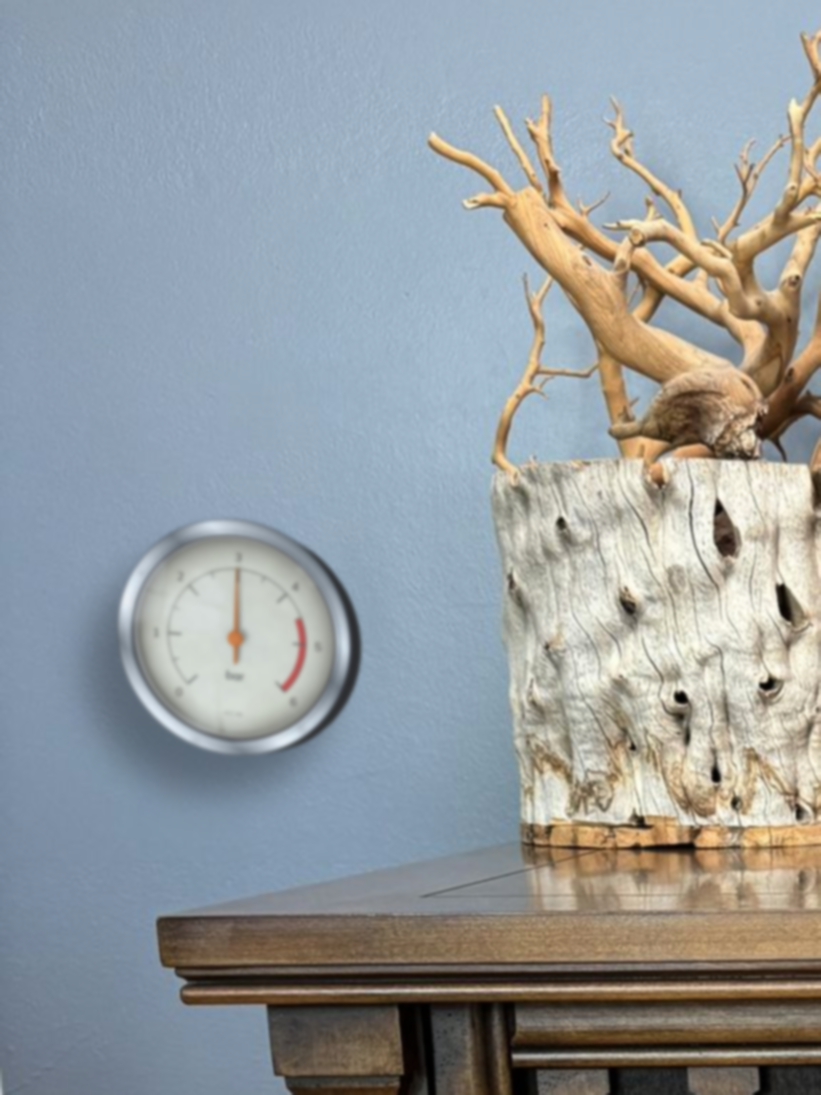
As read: **3** bar
